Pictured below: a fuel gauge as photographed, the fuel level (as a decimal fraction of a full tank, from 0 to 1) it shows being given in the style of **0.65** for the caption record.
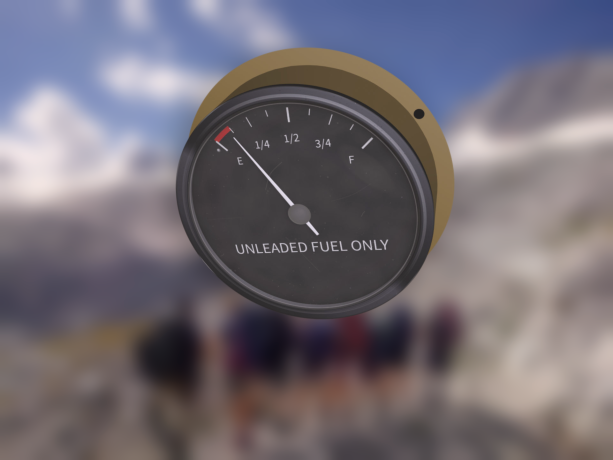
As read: **0.125**
